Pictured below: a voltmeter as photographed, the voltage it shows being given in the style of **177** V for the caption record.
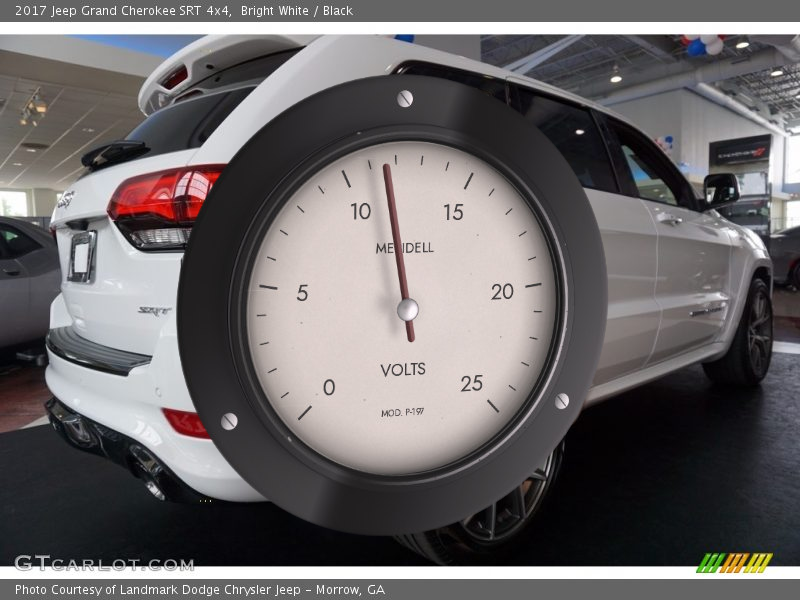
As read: **11.5** V
